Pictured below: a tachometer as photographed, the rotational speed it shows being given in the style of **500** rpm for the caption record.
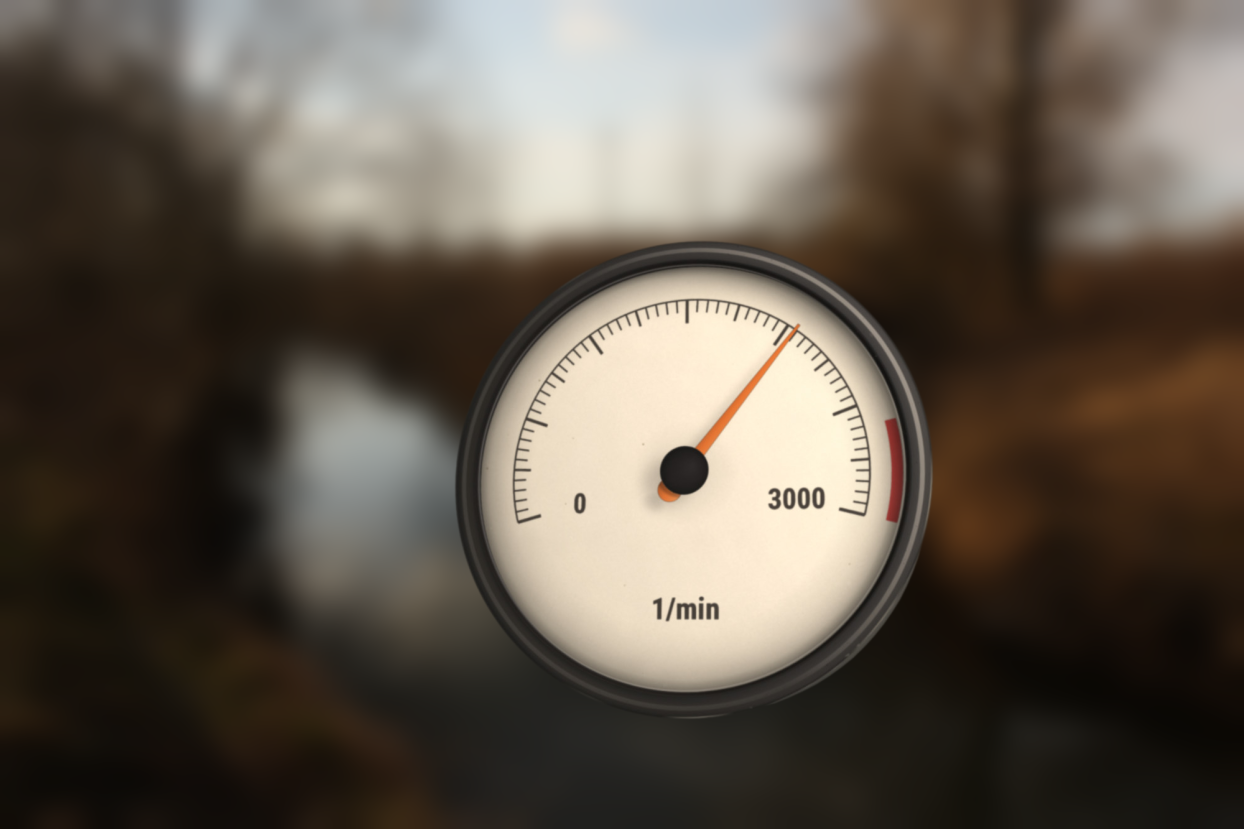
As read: **2050** rpm
